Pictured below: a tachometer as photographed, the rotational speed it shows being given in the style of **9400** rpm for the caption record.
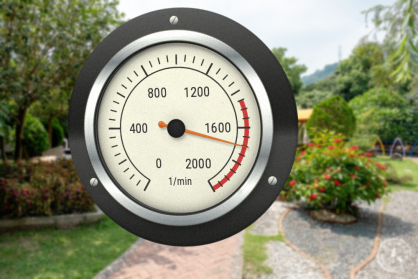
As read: **1700** rpm
